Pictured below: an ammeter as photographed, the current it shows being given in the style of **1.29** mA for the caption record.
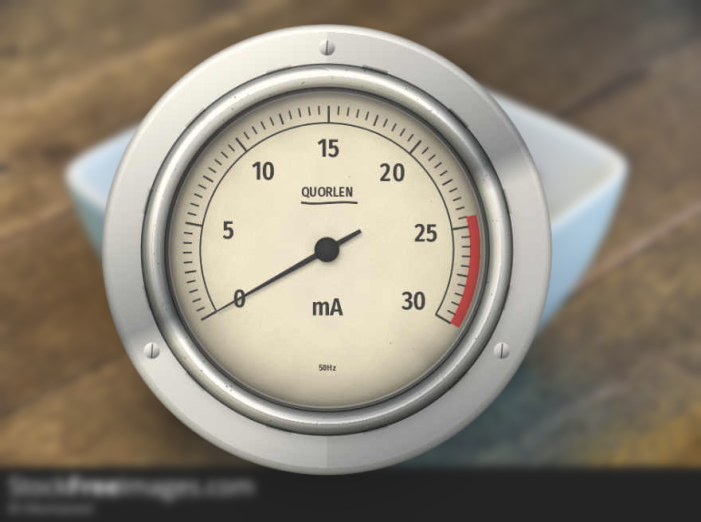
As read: **0** mA
